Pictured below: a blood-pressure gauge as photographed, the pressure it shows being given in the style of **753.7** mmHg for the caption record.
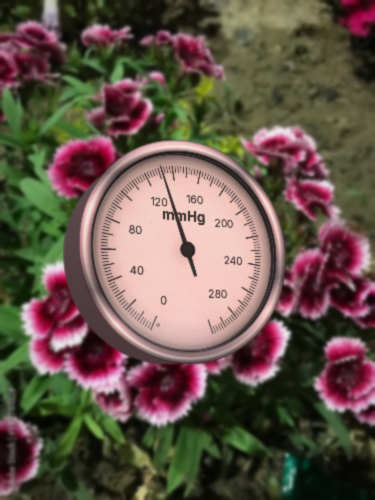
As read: **130** mmHg
